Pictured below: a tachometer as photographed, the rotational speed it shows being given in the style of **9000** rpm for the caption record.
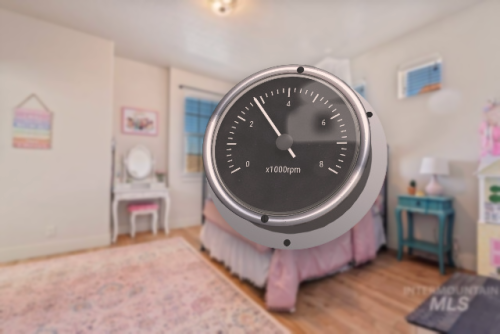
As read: **2800** rpm
